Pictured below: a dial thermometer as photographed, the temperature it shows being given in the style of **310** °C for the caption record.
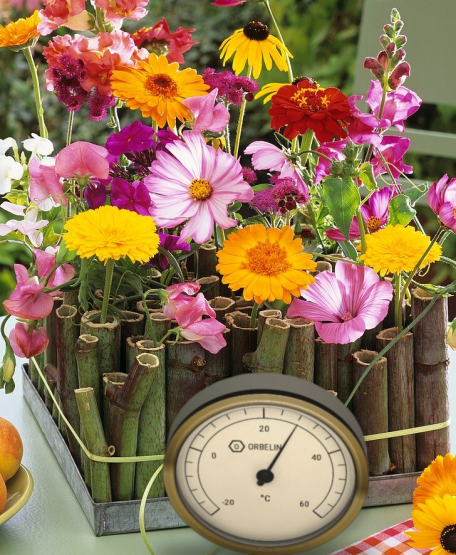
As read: **28** °C
